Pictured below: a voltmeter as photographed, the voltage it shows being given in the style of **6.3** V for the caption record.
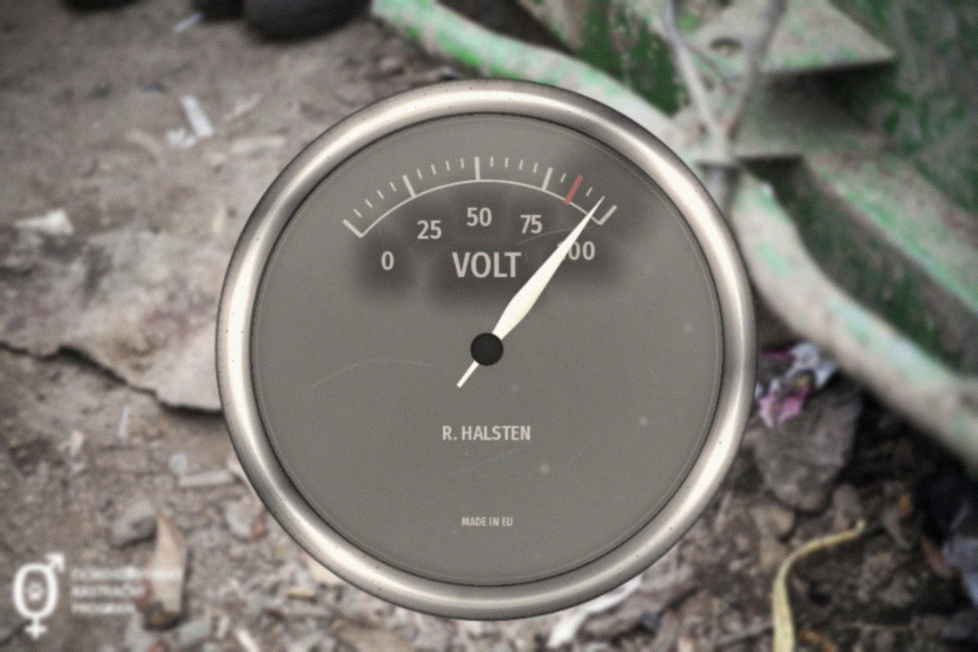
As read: **95** V
